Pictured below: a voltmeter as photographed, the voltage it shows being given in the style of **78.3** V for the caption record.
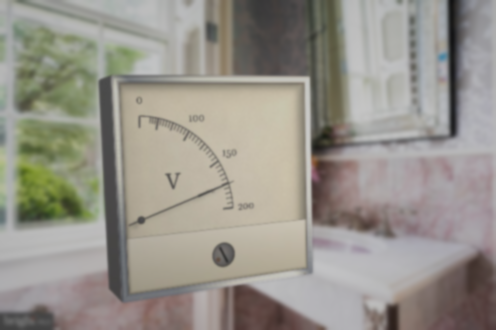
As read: **175** V
